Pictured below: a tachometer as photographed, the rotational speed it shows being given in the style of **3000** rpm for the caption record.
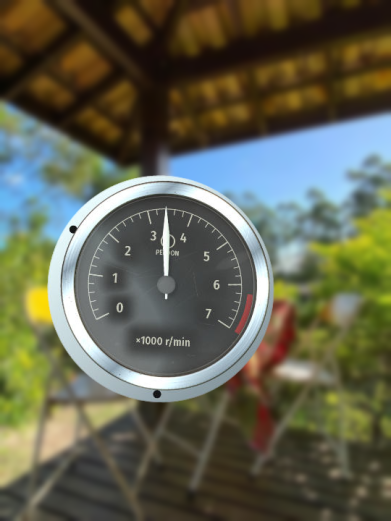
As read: **3400** rpm
